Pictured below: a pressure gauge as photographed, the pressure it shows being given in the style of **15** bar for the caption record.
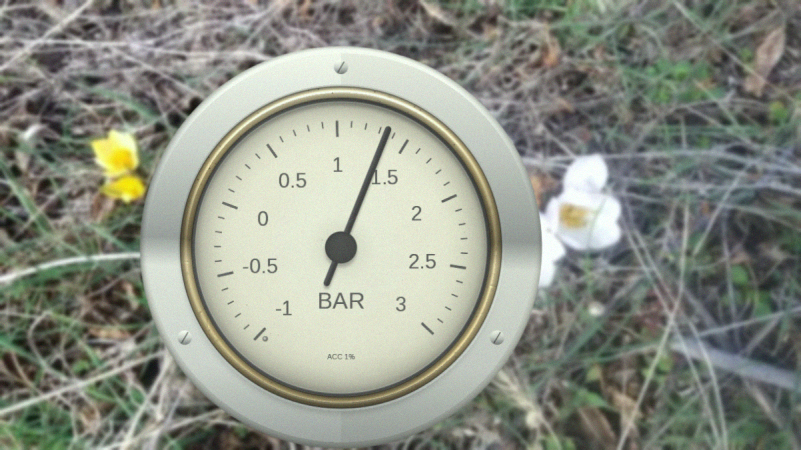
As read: **1.35** bar
